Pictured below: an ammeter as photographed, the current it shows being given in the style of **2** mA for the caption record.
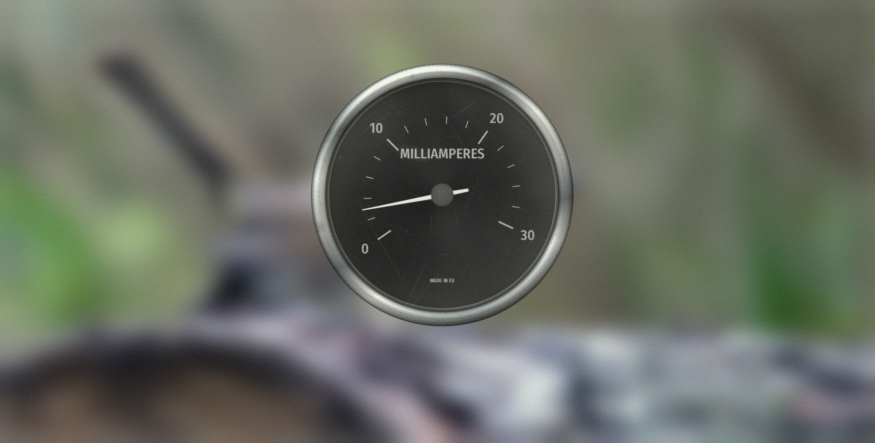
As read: **3** mA
